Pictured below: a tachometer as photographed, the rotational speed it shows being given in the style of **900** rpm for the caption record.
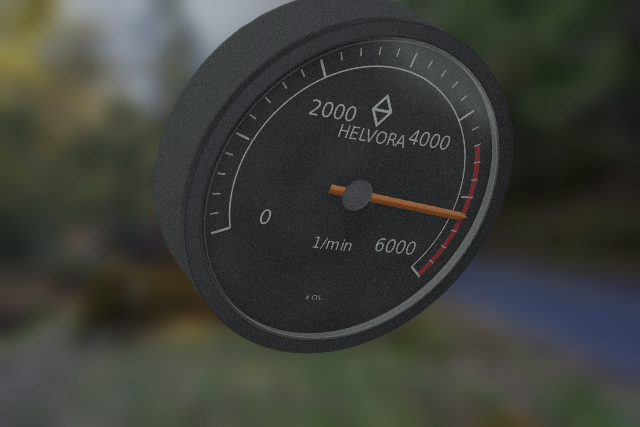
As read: **5200** rpm
